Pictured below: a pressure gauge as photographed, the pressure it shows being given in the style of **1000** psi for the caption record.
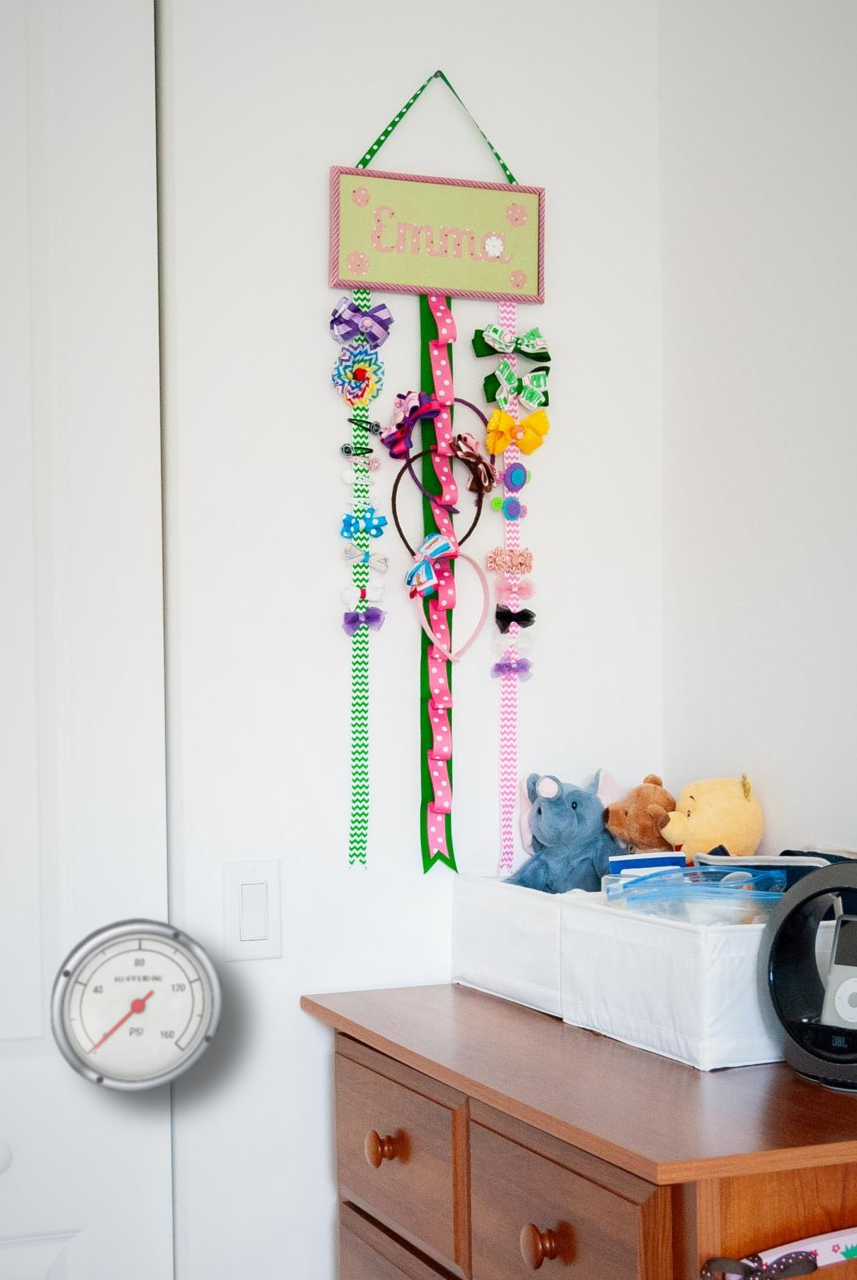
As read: **0** psi
